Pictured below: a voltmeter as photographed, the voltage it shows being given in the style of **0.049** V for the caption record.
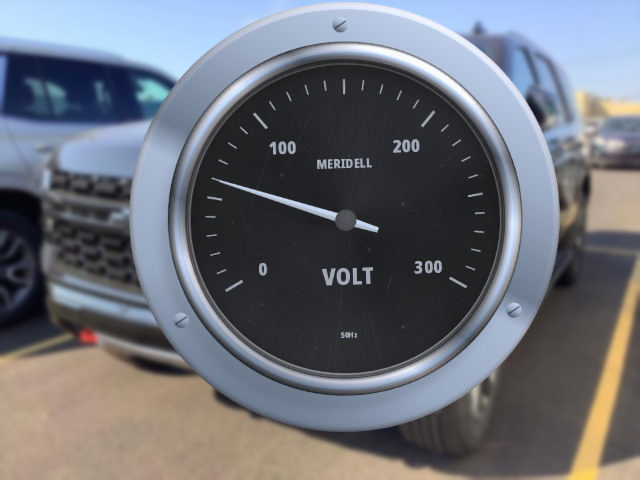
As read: **60** V
